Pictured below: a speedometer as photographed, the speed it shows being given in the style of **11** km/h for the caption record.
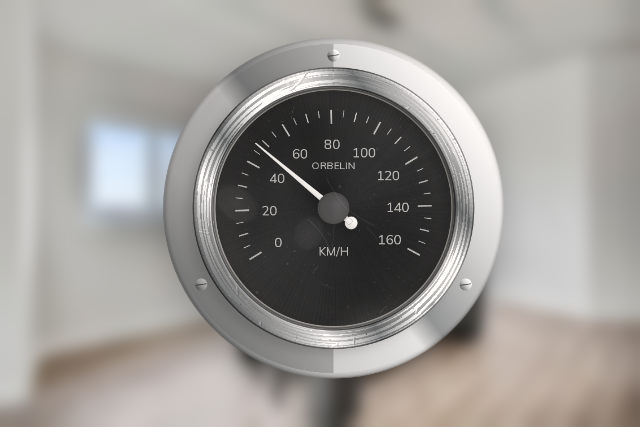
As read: **47.5** km/h
